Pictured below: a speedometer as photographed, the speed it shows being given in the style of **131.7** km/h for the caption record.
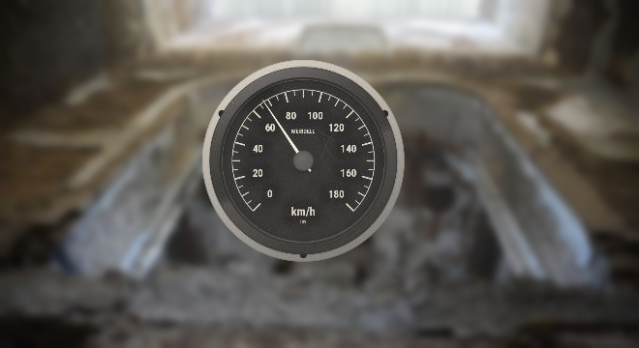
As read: **67.5** km/h
